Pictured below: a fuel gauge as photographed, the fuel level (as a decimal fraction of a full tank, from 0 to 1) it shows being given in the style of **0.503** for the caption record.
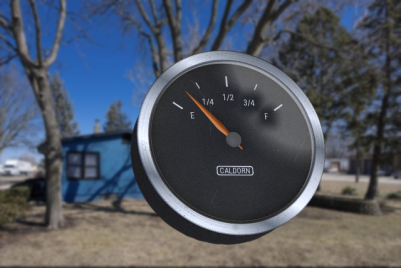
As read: **0.125**
